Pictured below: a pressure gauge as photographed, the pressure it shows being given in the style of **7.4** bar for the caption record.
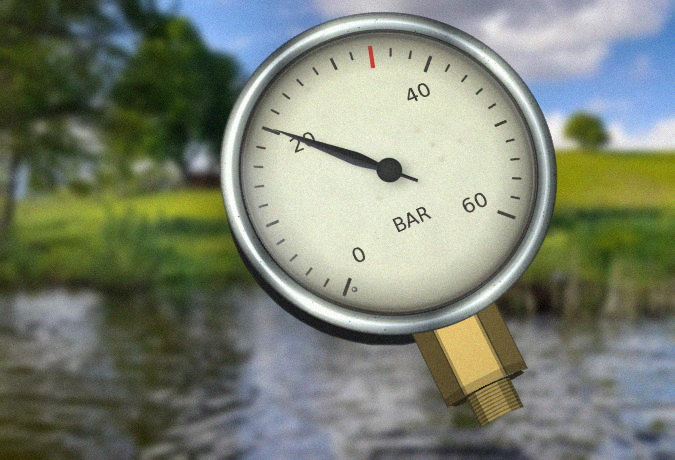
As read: **20** bar
